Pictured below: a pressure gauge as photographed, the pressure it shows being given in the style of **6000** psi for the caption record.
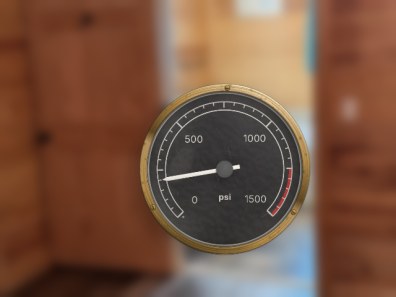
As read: **200** psi
